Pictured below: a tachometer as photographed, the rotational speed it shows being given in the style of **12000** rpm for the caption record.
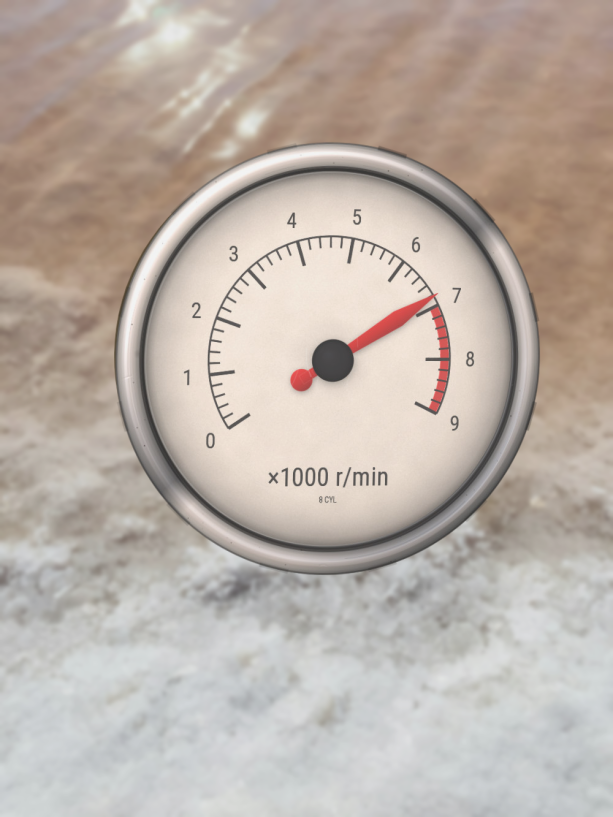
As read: **6800** rpm
